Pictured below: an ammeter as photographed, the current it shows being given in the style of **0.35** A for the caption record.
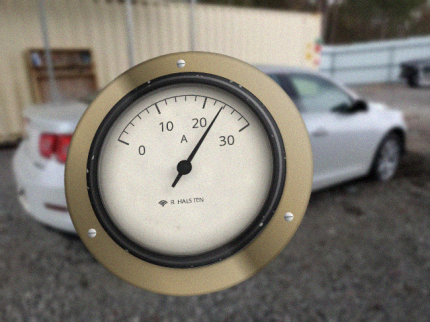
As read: **24** A
